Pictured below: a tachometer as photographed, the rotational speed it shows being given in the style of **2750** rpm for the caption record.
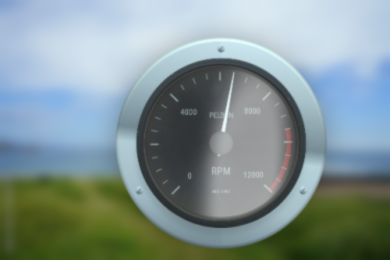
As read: **6500** rpm
